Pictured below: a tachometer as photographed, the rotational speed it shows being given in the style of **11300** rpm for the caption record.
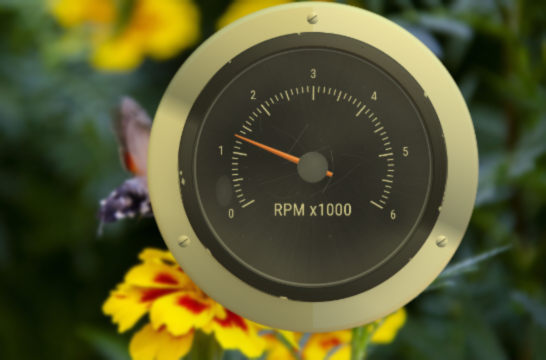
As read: **1300** rpm
